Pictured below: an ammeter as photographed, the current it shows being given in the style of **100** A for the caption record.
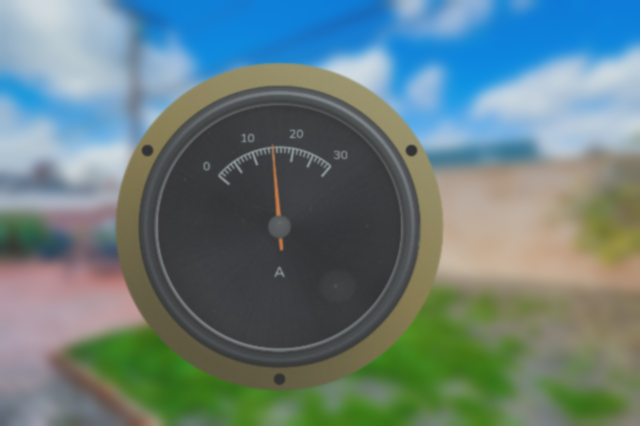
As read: **15** A
